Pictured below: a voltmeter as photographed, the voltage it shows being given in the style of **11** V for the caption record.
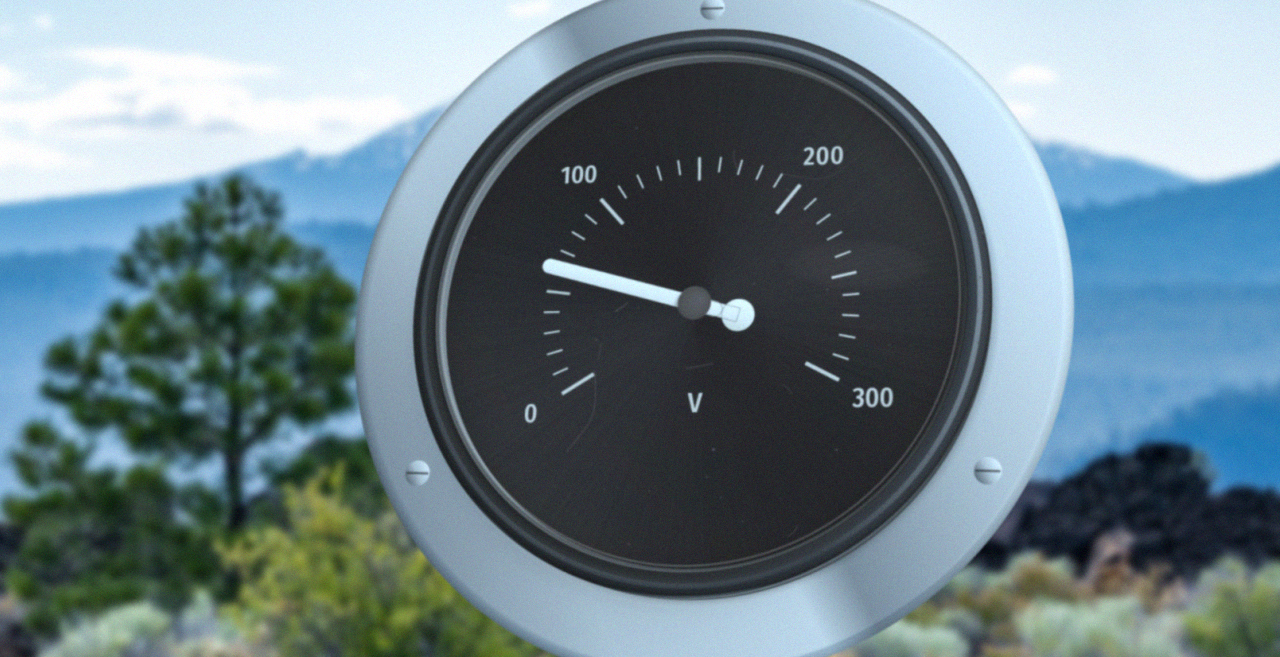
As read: **60** V
